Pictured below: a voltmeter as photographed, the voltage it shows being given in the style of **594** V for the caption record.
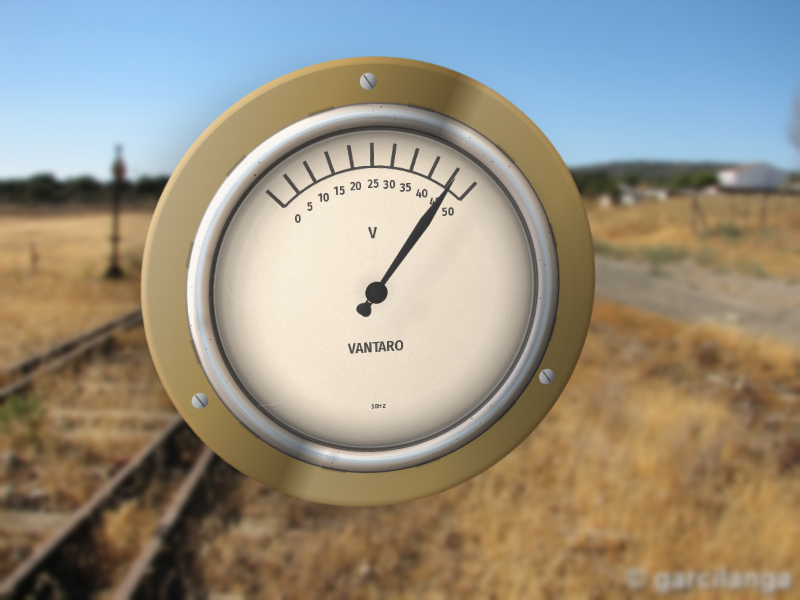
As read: **45** V
